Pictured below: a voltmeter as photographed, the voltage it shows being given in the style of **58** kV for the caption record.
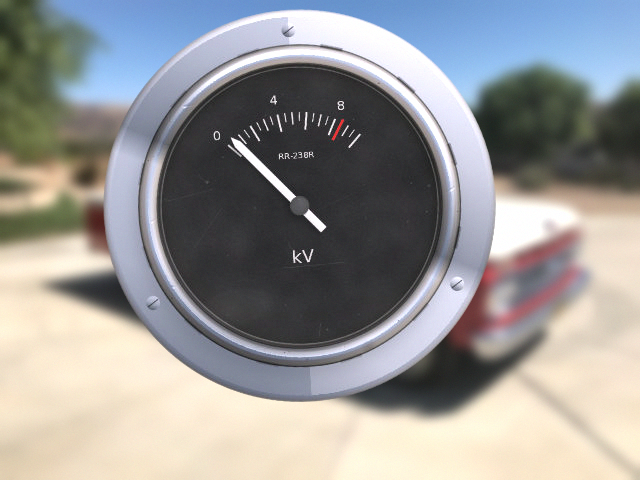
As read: **0.5** kV
